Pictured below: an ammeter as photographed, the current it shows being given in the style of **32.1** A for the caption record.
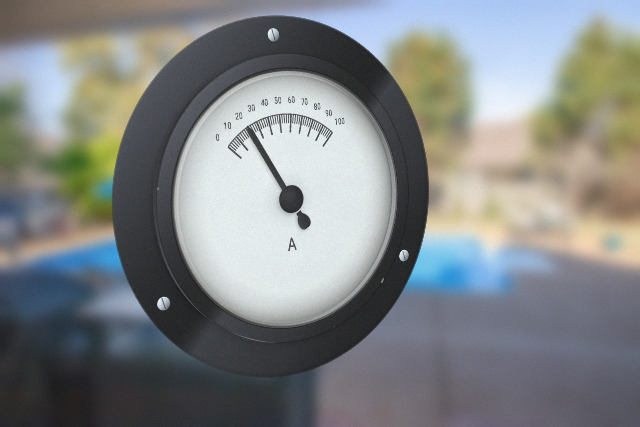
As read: **20** A
